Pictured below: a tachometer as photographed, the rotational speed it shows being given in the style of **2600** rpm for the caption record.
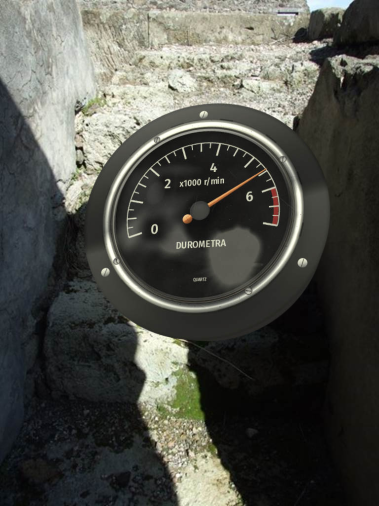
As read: **5500** rpm
